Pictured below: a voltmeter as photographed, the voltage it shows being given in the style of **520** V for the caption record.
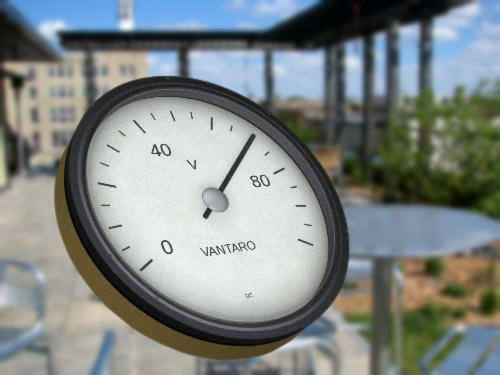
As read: **70** V
